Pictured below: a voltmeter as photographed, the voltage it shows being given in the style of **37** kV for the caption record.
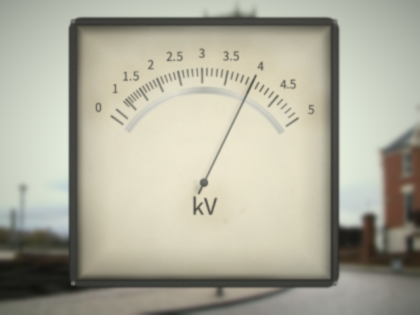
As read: **4** kV
